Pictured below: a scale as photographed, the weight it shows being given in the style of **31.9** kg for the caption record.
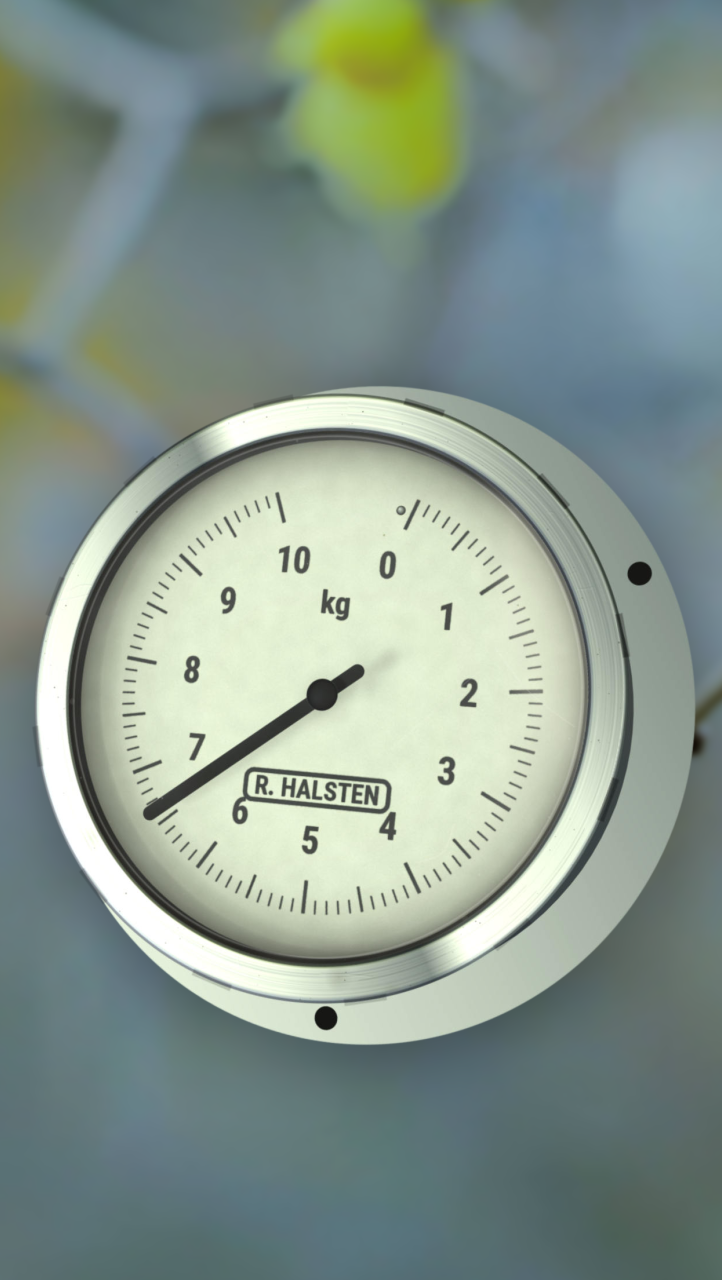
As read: **6.6** kg
